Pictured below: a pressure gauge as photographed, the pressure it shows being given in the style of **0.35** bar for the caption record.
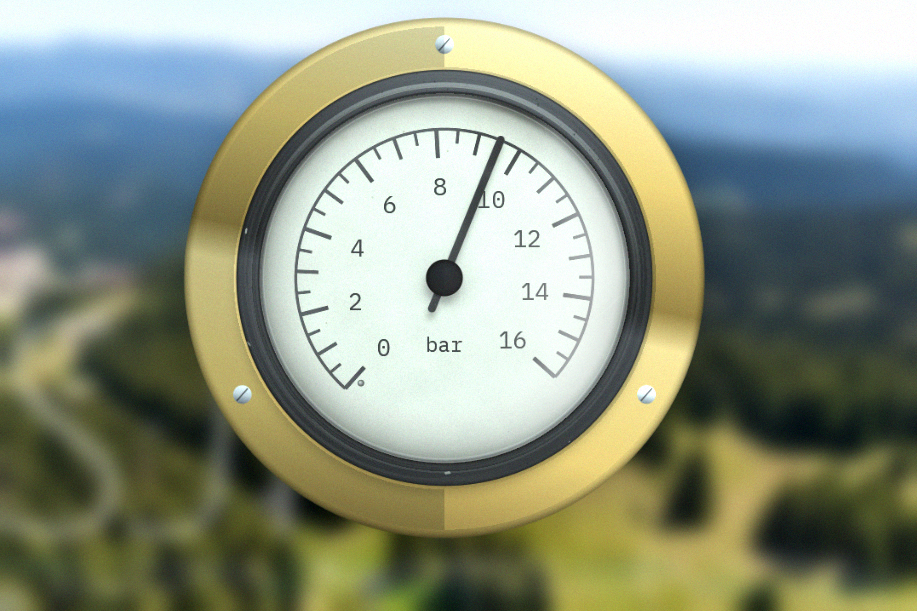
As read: **9.5** bar
